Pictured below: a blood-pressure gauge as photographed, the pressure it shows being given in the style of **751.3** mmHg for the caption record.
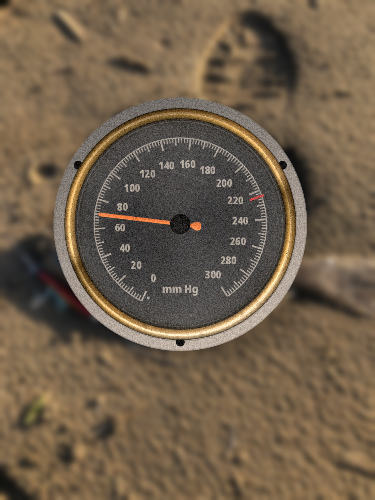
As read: **70** mmHg
